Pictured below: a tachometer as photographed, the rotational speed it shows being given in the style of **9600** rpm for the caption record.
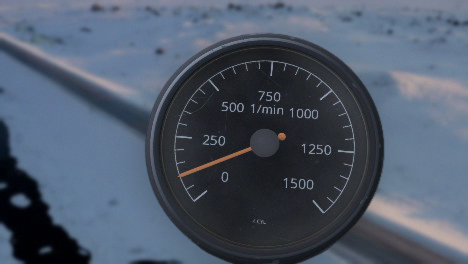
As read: **100** rpm
